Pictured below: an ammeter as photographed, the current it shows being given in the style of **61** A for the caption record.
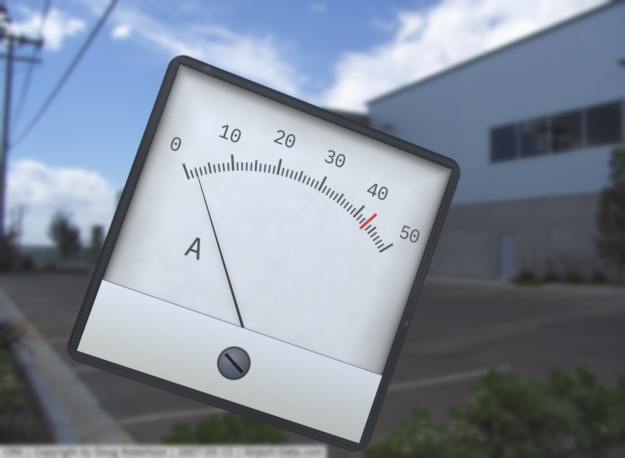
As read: **2** A
